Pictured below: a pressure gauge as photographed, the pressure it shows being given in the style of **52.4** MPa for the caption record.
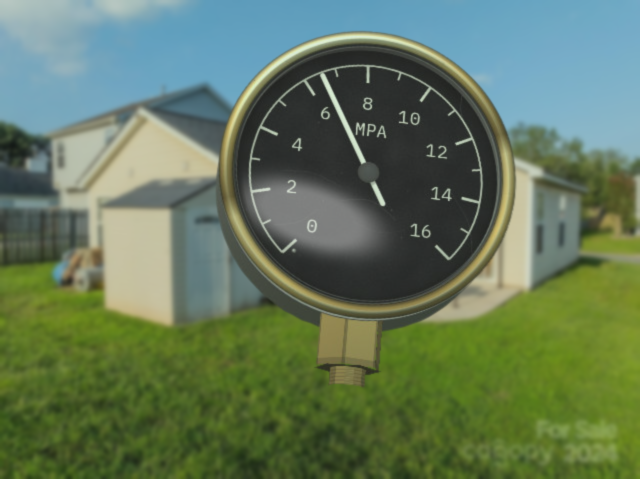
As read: **6.5** MPa
